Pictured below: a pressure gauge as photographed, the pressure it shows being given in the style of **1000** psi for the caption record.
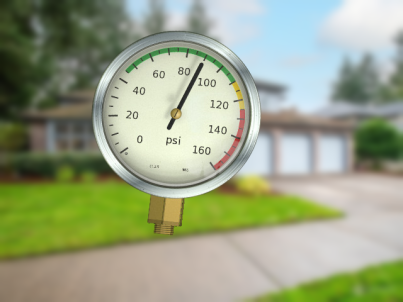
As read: **90** psi
